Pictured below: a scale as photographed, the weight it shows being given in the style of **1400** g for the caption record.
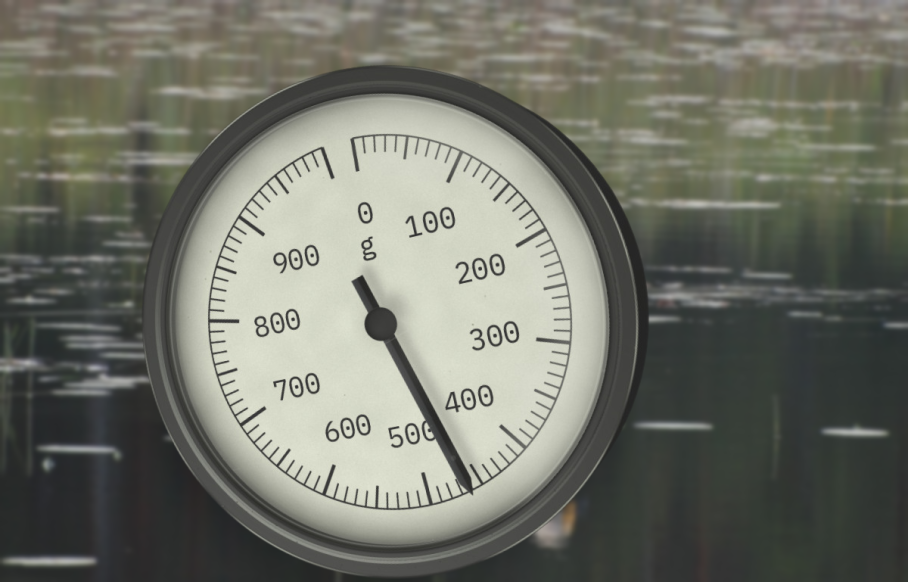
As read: **460** g
